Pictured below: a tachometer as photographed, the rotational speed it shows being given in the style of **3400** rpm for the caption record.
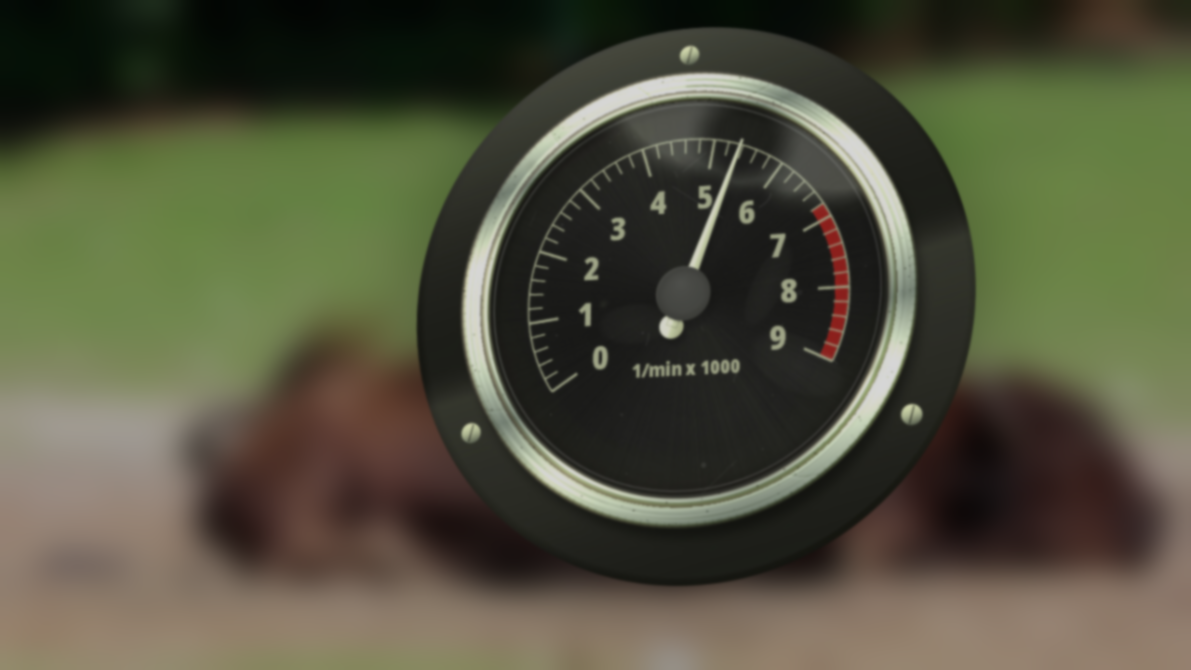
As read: **5400** rpm
